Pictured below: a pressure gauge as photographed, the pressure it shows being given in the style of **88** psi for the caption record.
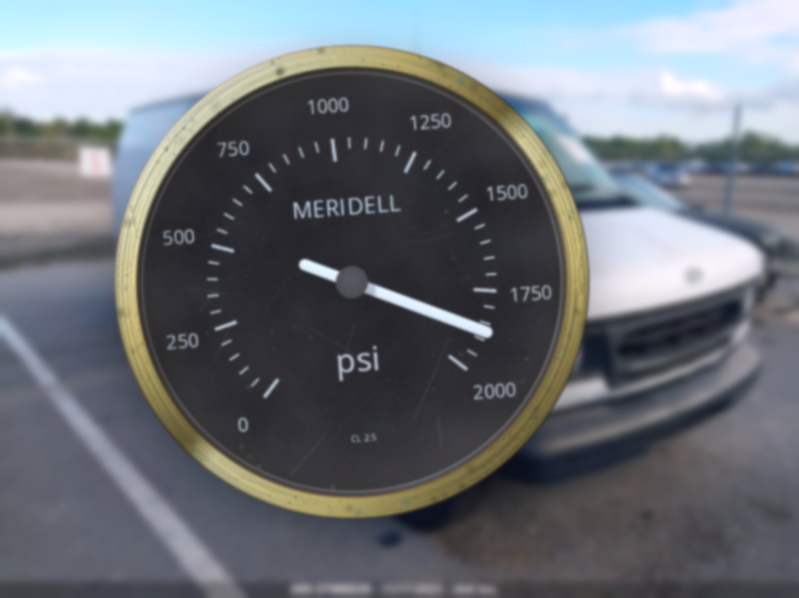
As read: **1875** psi
